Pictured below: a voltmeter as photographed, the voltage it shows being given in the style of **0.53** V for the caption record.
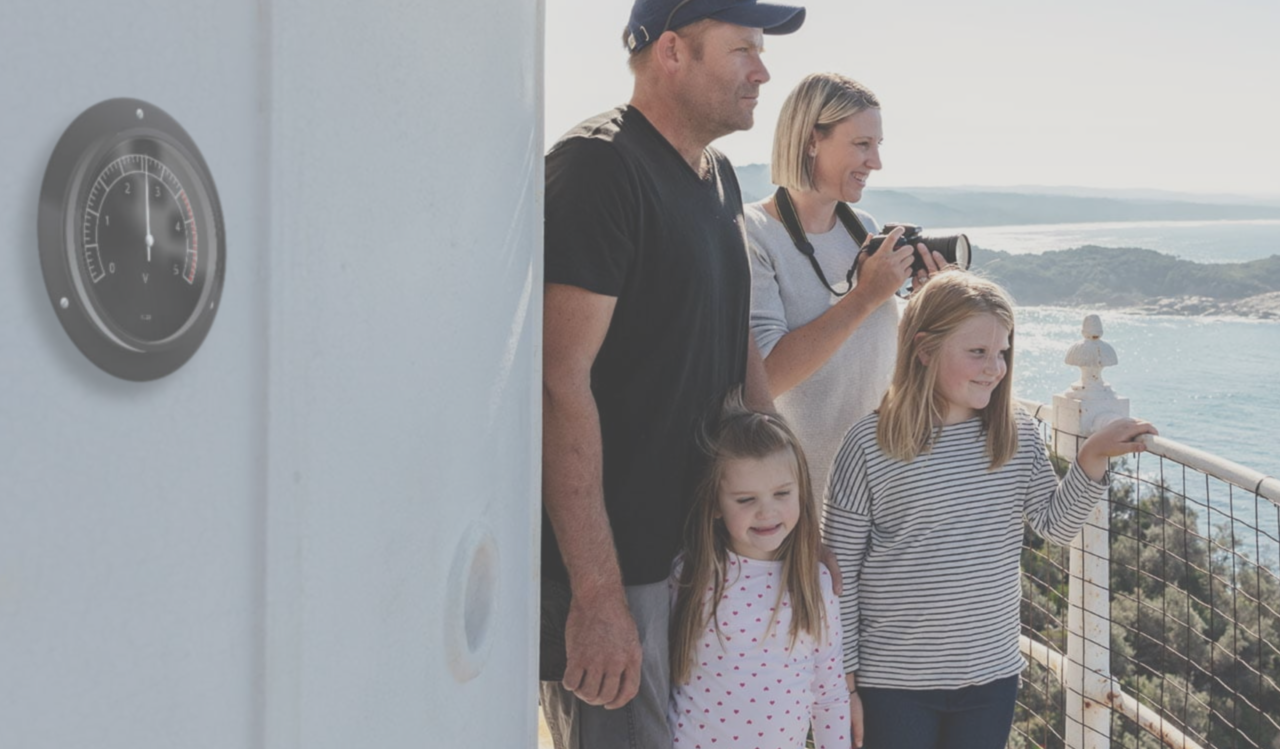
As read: **2.5** V
